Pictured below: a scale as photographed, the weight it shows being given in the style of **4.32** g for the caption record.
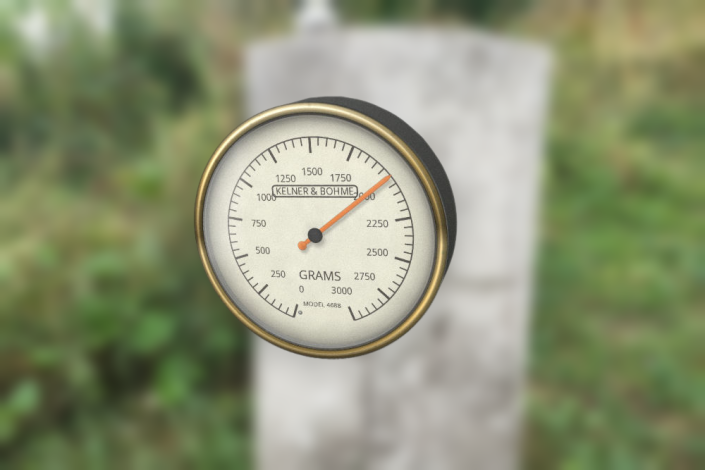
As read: **2000** g
